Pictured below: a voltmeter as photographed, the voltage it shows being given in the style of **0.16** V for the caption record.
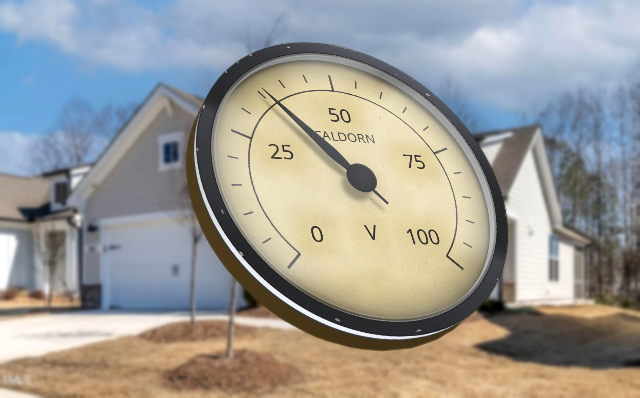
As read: **35** V
